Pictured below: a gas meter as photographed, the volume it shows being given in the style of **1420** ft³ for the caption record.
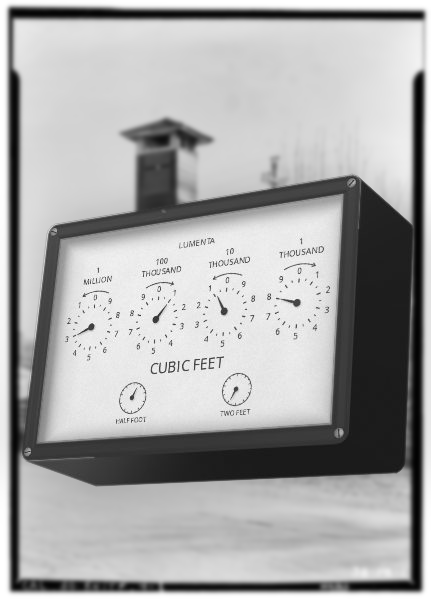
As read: **310800** ft³
